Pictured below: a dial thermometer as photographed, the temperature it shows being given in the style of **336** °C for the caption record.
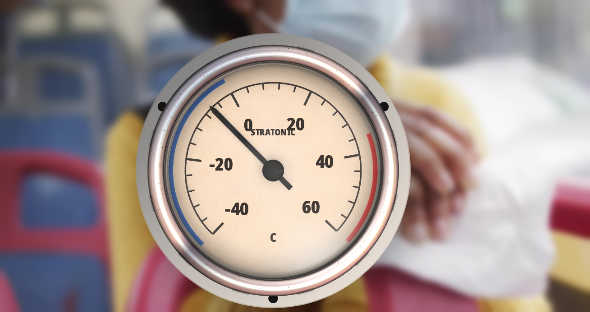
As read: **-6** °C
